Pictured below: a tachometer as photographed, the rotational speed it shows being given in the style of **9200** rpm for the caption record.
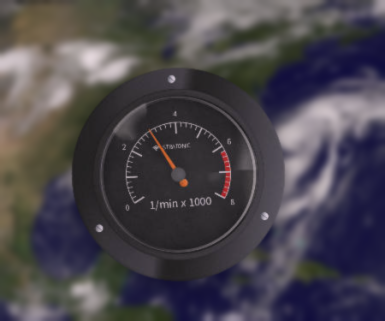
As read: **3000** rpm
